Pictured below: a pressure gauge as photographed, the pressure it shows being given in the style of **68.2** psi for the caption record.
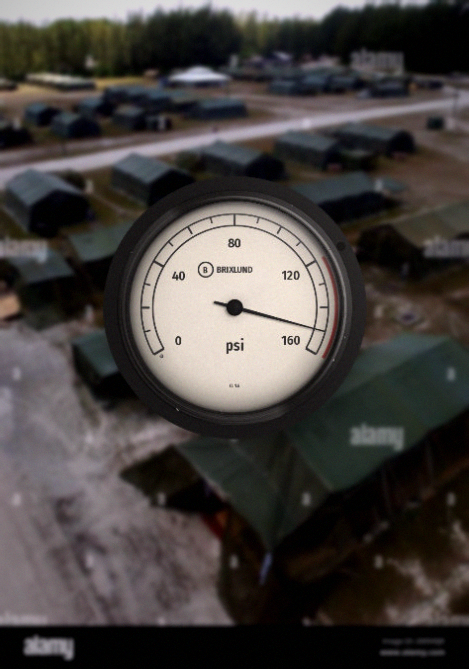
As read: **150** psi
